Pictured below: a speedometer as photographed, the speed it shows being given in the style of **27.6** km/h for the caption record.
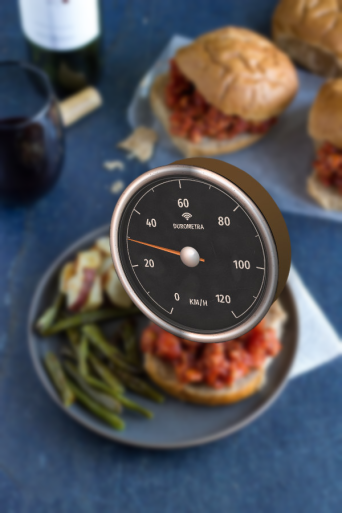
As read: **30** km/h
